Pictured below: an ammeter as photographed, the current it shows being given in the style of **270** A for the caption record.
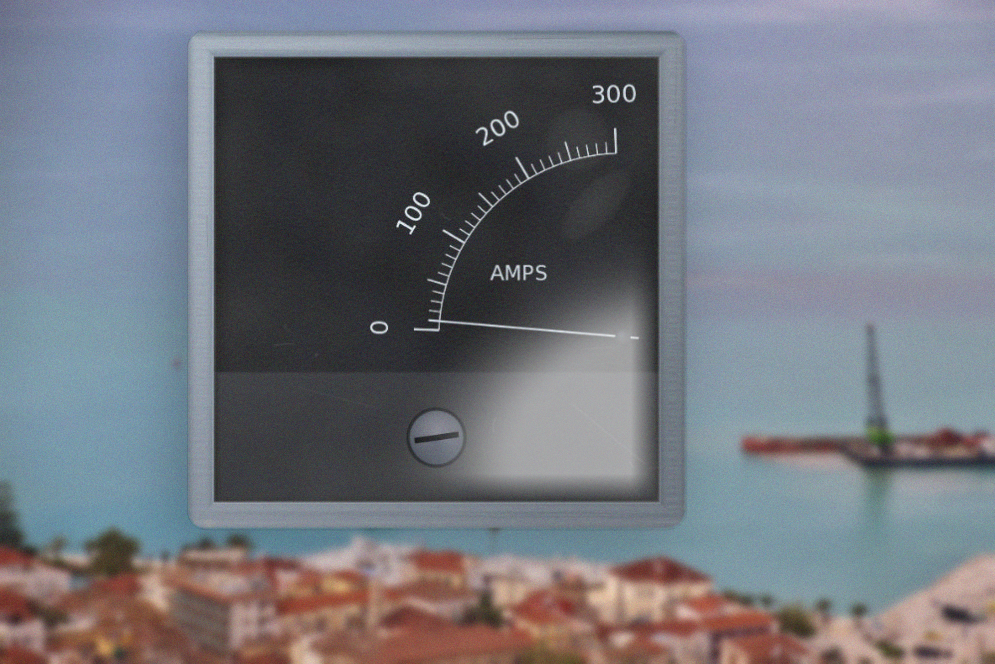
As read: **10** A
